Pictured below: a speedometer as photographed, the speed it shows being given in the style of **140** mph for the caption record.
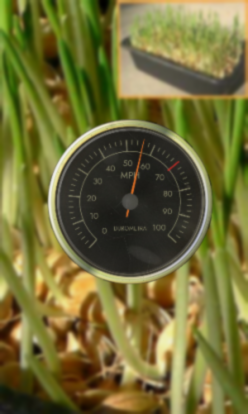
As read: **56** mph
